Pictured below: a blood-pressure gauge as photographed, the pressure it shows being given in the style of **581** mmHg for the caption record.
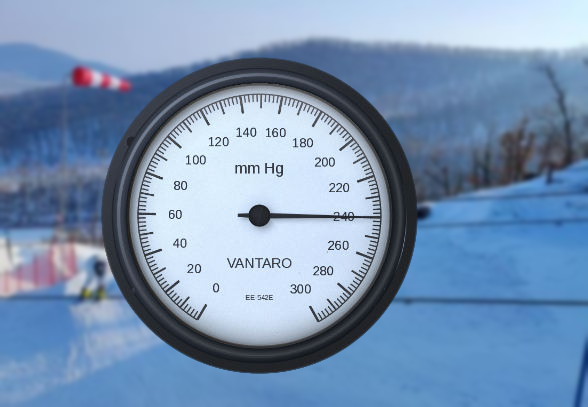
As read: **240** mmHg
